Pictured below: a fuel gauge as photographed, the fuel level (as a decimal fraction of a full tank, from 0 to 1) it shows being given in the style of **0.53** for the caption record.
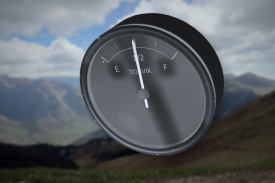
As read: **0.5**
